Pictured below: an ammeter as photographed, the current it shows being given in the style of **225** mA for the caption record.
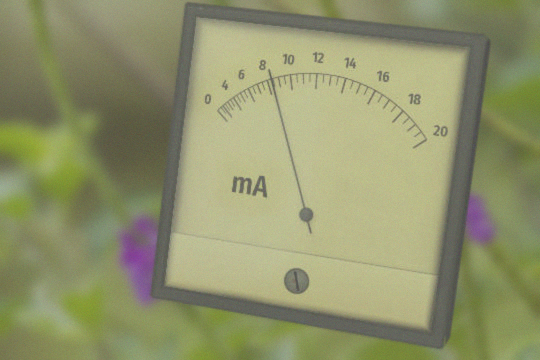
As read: **8.5** mA
